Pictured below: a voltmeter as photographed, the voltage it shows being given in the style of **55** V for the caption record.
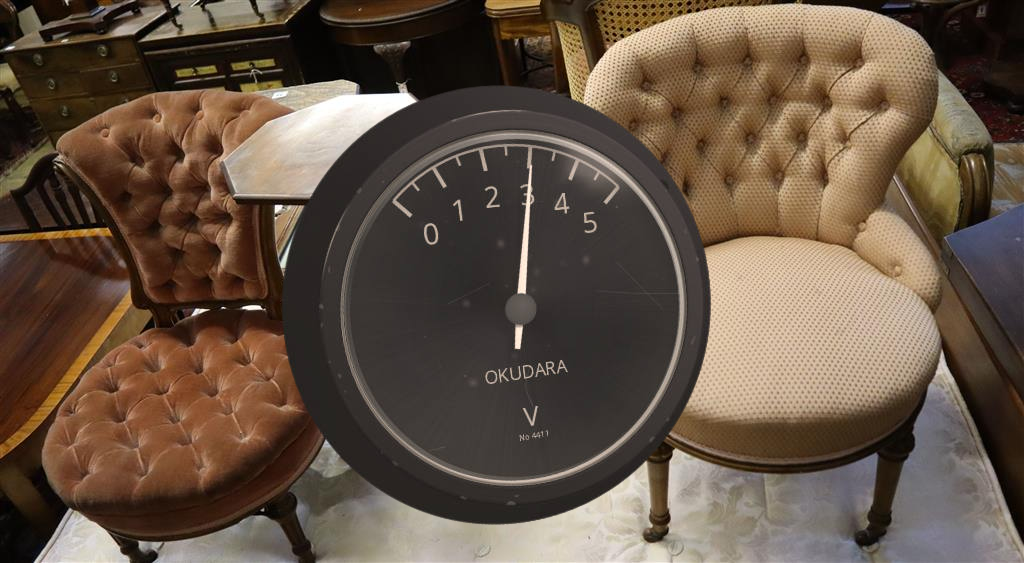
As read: **3** V
